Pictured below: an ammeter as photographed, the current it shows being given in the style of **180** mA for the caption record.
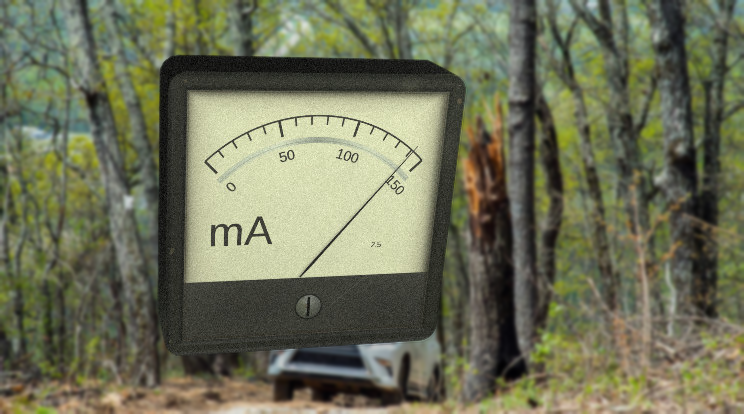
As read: **140** mA
